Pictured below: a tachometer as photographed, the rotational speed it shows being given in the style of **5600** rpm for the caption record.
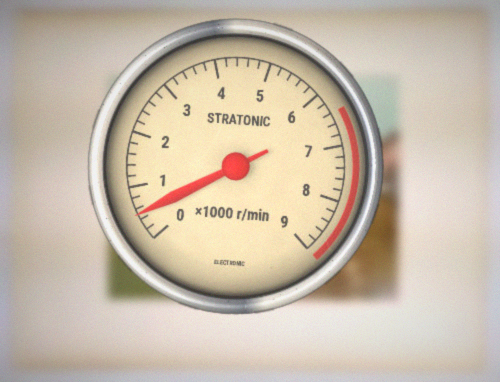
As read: **500** rpm
